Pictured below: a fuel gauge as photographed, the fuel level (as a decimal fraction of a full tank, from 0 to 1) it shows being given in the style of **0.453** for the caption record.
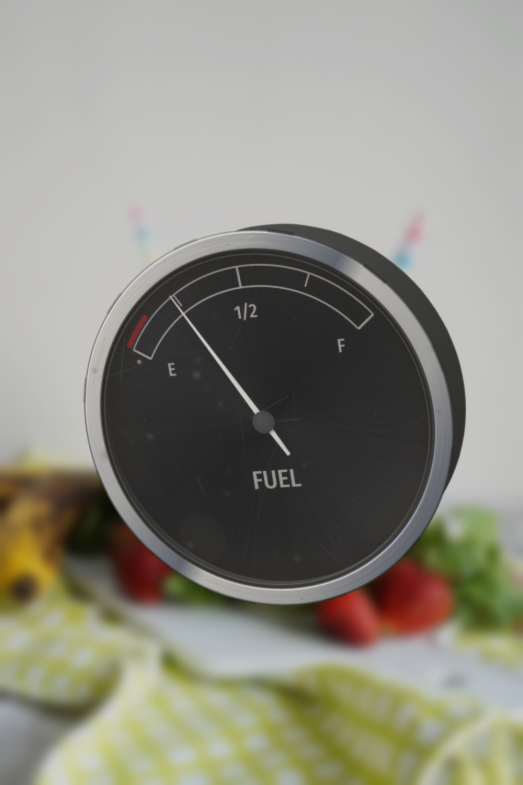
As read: **0.25**
